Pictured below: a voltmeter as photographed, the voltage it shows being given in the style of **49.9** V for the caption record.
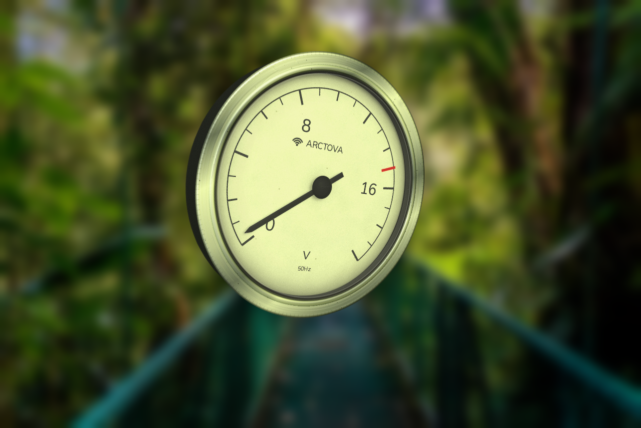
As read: **0.5** V
